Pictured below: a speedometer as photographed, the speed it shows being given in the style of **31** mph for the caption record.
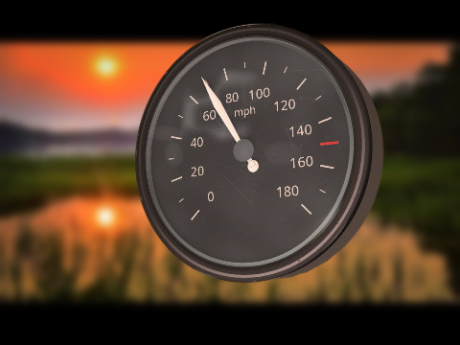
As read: **70** mph
